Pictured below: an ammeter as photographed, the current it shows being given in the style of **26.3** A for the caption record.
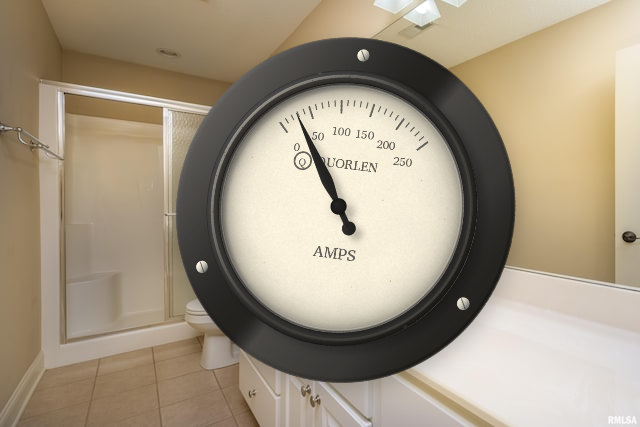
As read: **30** A
